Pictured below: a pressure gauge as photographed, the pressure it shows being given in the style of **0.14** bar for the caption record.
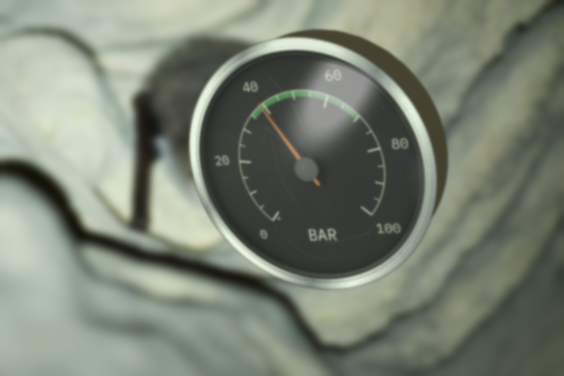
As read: **40** bar
